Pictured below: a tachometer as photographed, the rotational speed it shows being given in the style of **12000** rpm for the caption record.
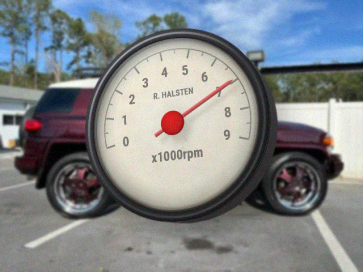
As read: **7000** rpm
